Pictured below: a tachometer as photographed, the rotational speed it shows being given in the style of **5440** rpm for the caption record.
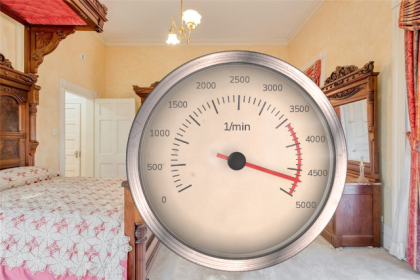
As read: **4700** rpm
